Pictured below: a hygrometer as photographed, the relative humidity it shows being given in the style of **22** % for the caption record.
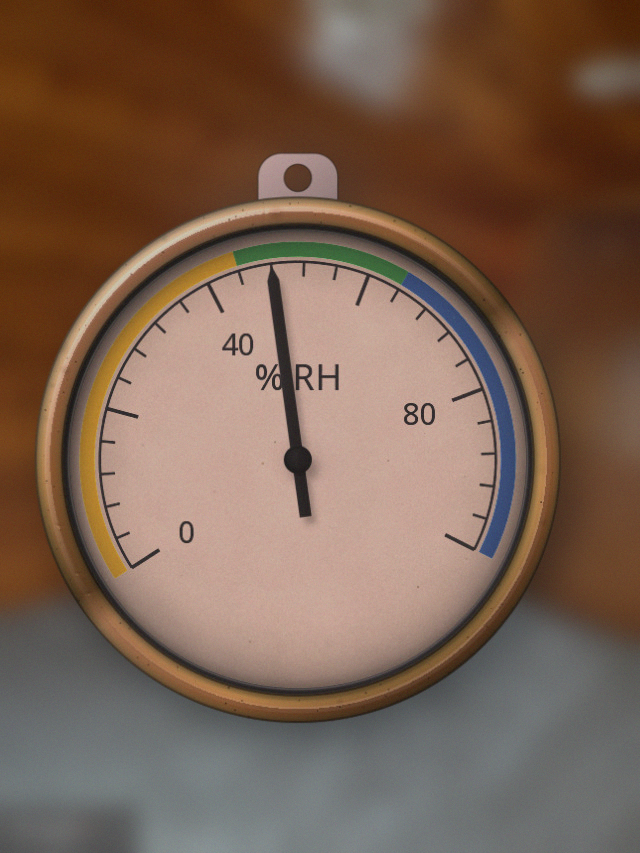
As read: **48** %
